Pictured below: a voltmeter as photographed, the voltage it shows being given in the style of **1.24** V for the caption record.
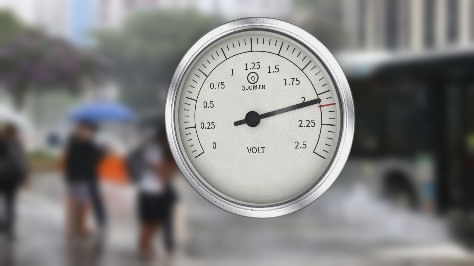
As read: **2.05** V
